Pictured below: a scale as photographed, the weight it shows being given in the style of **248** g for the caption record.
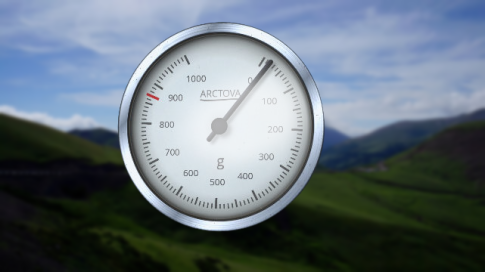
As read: **20** g
